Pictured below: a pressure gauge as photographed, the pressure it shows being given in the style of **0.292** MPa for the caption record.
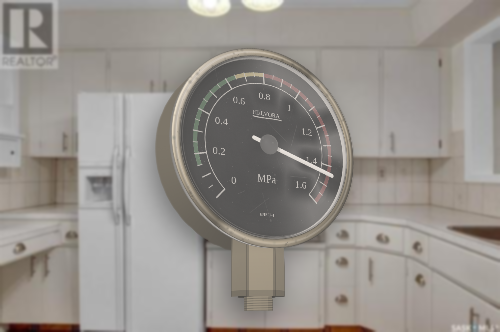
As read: **1.45** MPa
